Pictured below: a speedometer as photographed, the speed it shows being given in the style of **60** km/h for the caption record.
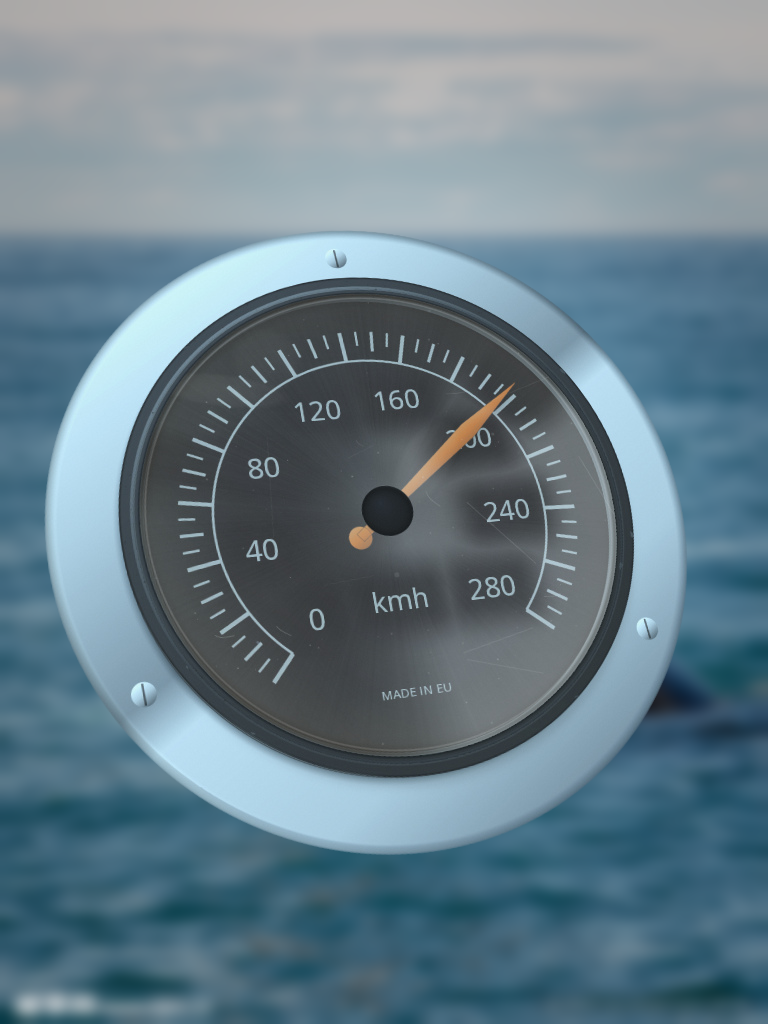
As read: **197.5** km/h
